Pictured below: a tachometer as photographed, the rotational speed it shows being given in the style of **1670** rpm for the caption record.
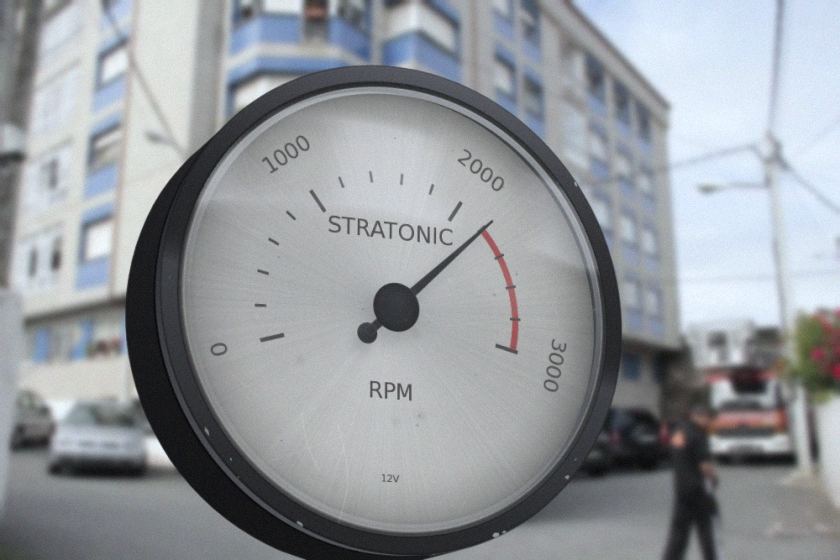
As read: **2200** rpm
